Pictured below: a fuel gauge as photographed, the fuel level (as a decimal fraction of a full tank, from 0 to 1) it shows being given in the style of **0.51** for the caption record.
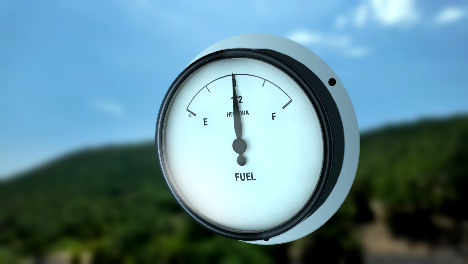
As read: **0.5**
